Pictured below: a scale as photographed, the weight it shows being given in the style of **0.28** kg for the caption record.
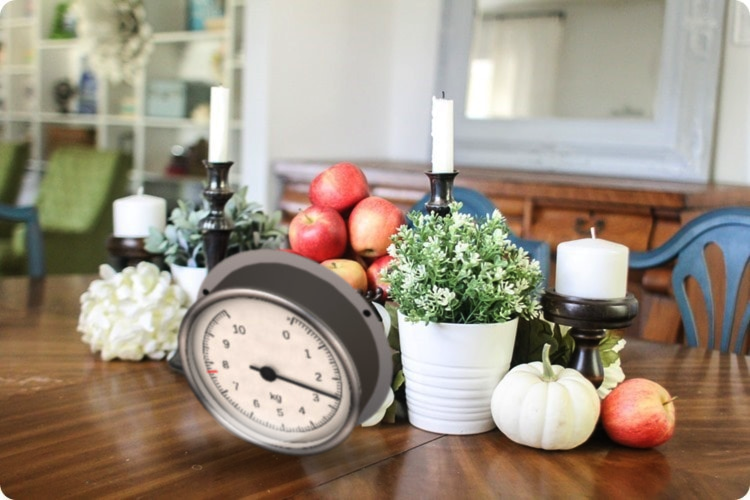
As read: **2.5** kg
